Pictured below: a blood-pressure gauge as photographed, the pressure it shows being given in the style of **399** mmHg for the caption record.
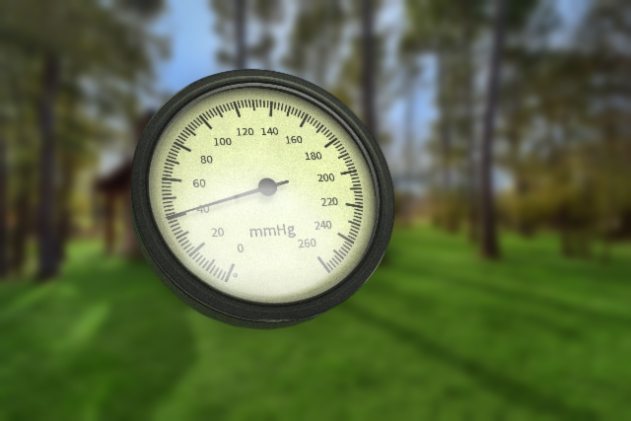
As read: **40** mmHg
